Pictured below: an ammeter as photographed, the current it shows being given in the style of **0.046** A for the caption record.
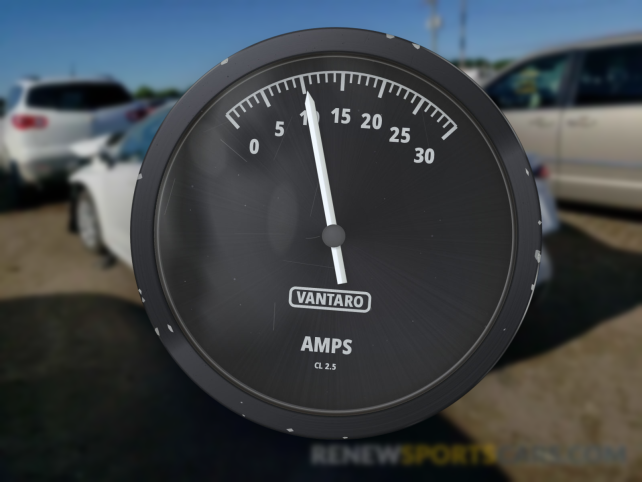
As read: **10.5** A
